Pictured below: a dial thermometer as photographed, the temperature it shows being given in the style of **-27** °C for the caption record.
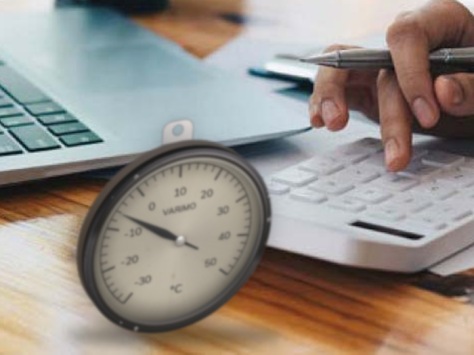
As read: **-6** °C
